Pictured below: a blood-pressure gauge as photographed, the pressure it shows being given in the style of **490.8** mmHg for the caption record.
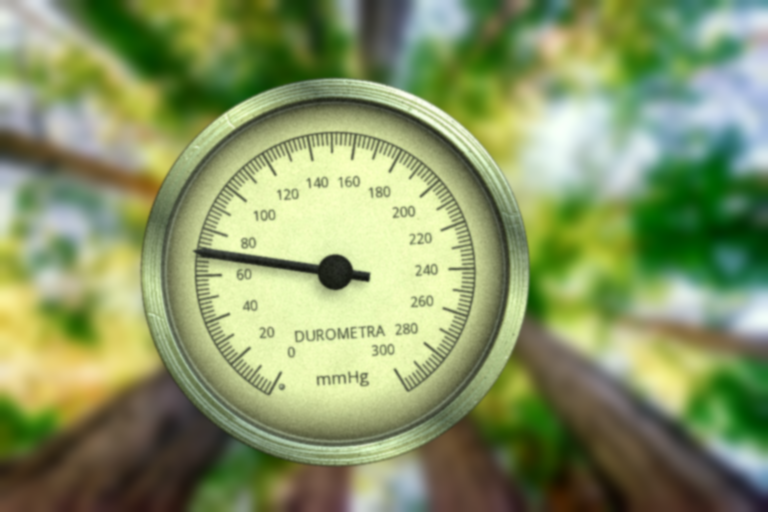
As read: **70** mmHg
